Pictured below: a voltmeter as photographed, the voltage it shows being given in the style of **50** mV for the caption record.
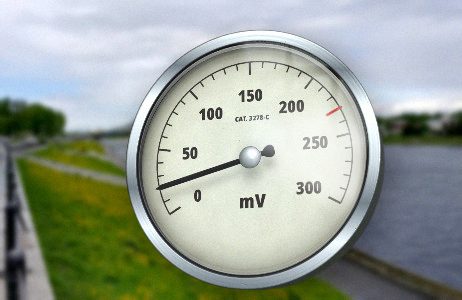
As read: **20** mV
